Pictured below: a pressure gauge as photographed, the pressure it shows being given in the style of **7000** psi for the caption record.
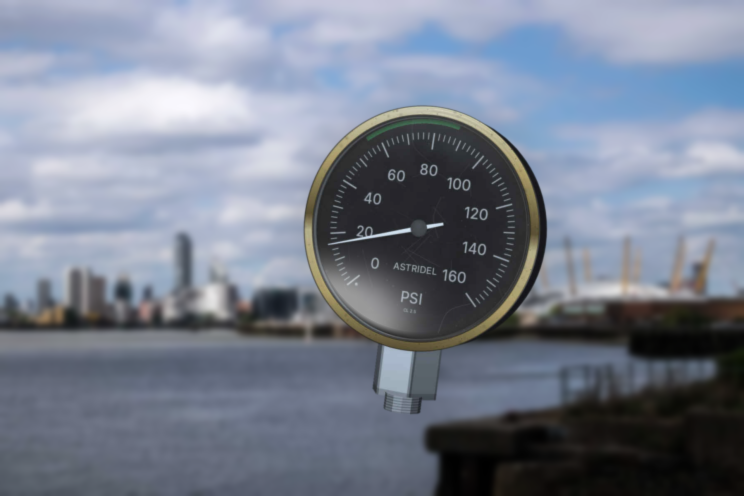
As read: **16** psi
